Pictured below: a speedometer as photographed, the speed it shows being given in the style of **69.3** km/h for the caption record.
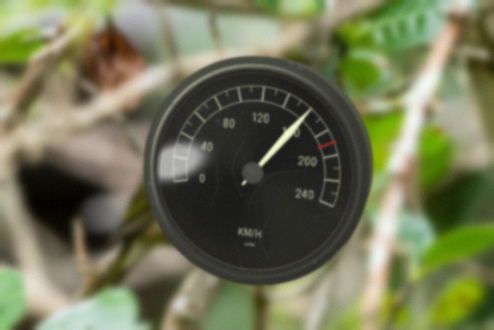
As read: **160** km/h
